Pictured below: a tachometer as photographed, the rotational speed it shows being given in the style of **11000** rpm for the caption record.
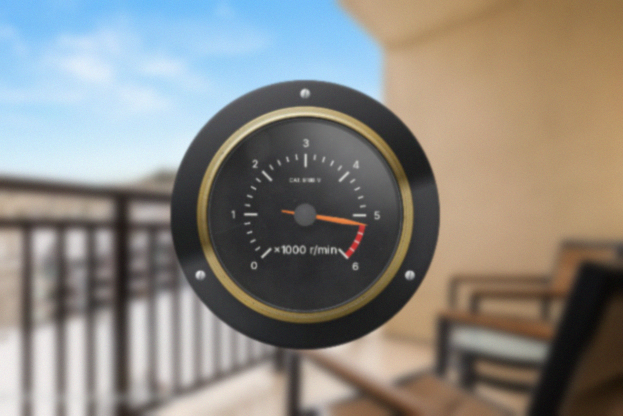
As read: **5200** rpm
